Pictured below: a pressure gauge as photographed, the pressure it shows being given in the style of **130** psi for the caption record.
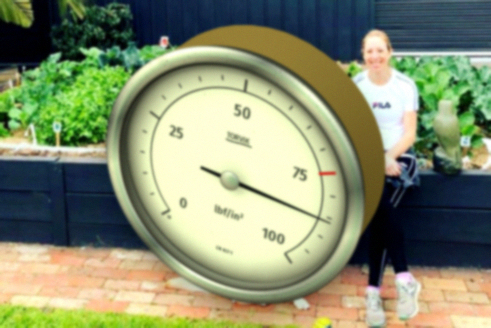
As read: **85** psi
